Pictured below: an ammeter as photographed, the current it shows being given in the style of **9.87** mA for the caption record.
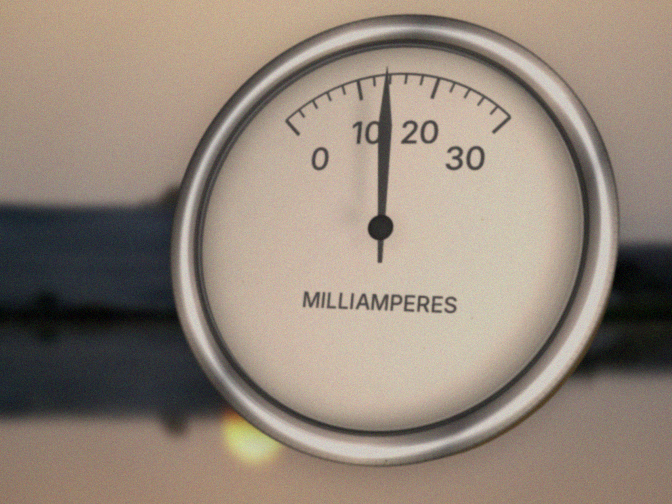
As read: **14** mA
